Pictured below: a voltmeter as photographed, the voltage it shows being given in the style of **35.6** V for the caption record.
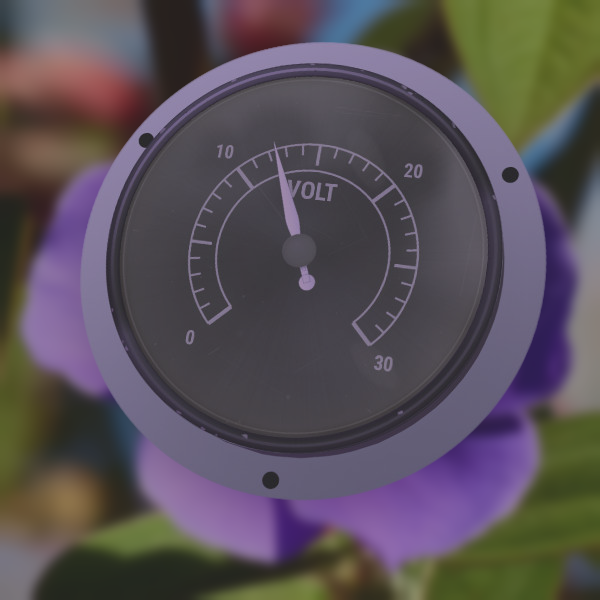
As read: **12.5** V
